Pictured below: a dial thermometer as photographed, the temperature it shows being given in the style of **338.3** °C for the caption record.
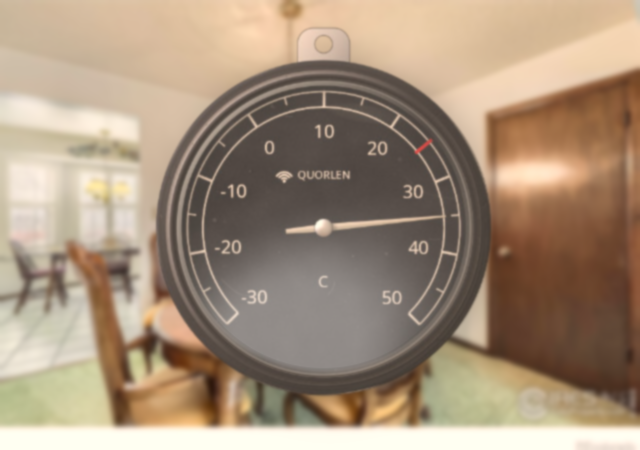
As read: **35** °C
